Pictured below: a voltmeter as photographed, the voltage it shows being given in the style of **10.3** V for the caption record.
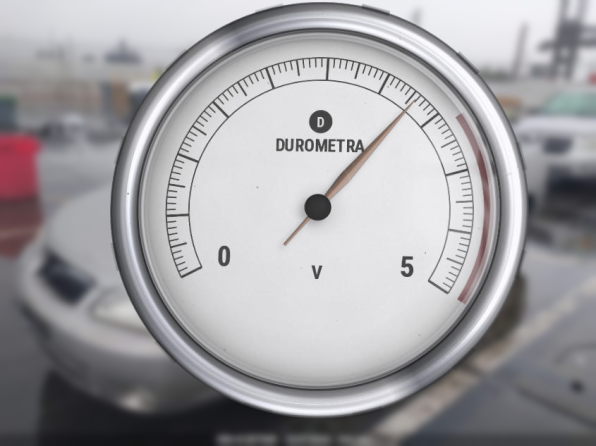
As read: **3.3** V
